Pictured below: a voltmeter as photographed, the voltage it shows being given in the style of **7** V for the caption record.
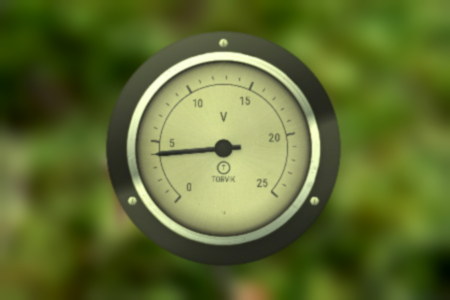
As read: **4** V
